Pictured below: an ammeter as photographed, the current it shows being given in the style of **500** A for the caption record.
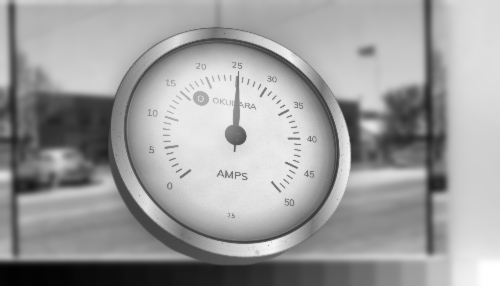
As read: **25** A
